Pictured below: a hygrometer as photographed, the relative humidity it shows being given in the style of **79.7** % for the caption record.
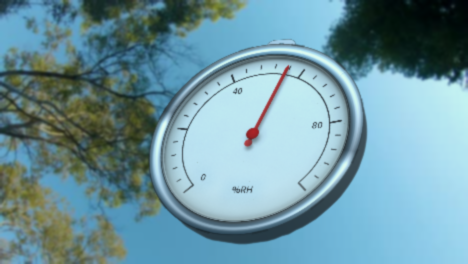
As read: **56** %
